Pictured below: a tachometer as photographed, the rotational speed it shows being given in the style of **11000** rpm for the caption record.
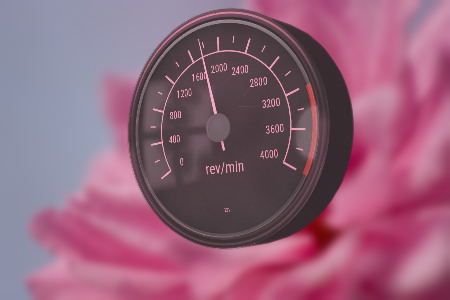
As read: **1800** rpm
